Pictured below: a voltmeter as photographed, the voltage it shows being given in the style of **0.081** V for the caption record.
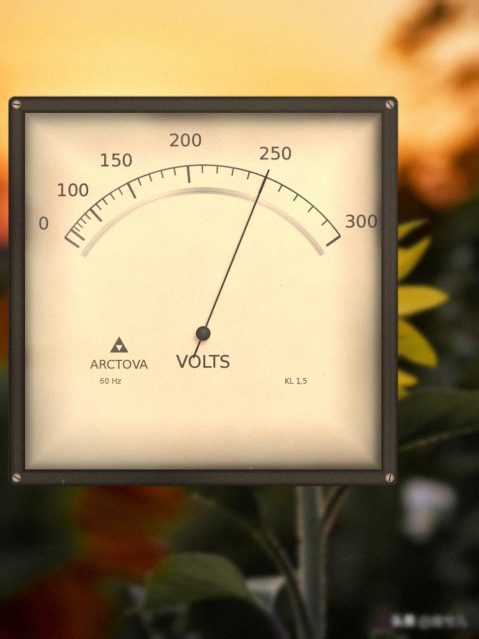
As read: **250** V
